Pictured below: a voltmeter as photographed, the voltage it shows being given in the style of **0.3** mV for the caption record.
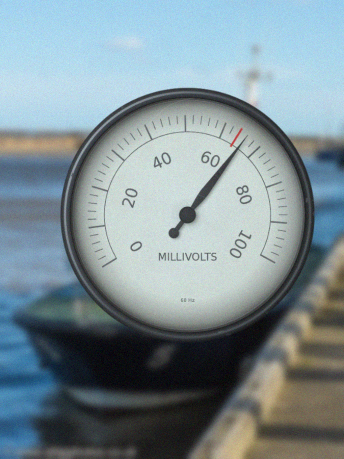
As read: **66** mV
